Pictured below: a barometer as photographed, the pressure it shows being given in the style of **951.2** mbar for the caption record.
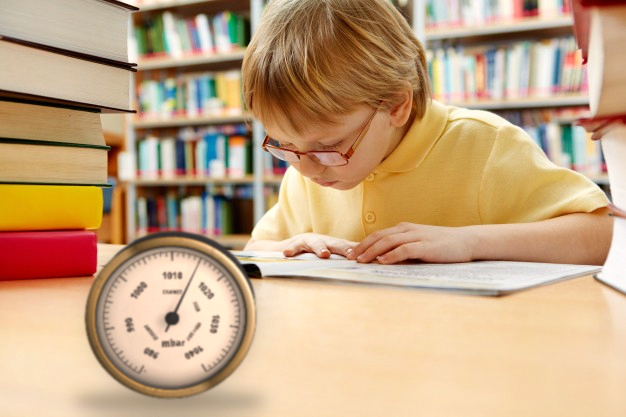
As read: **1015** mbar
